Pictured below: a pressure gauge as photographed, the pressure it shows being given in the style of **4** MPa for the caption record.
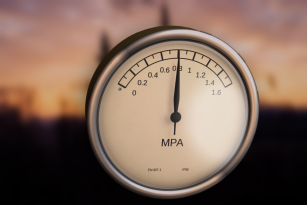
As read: **0.8** MPa
